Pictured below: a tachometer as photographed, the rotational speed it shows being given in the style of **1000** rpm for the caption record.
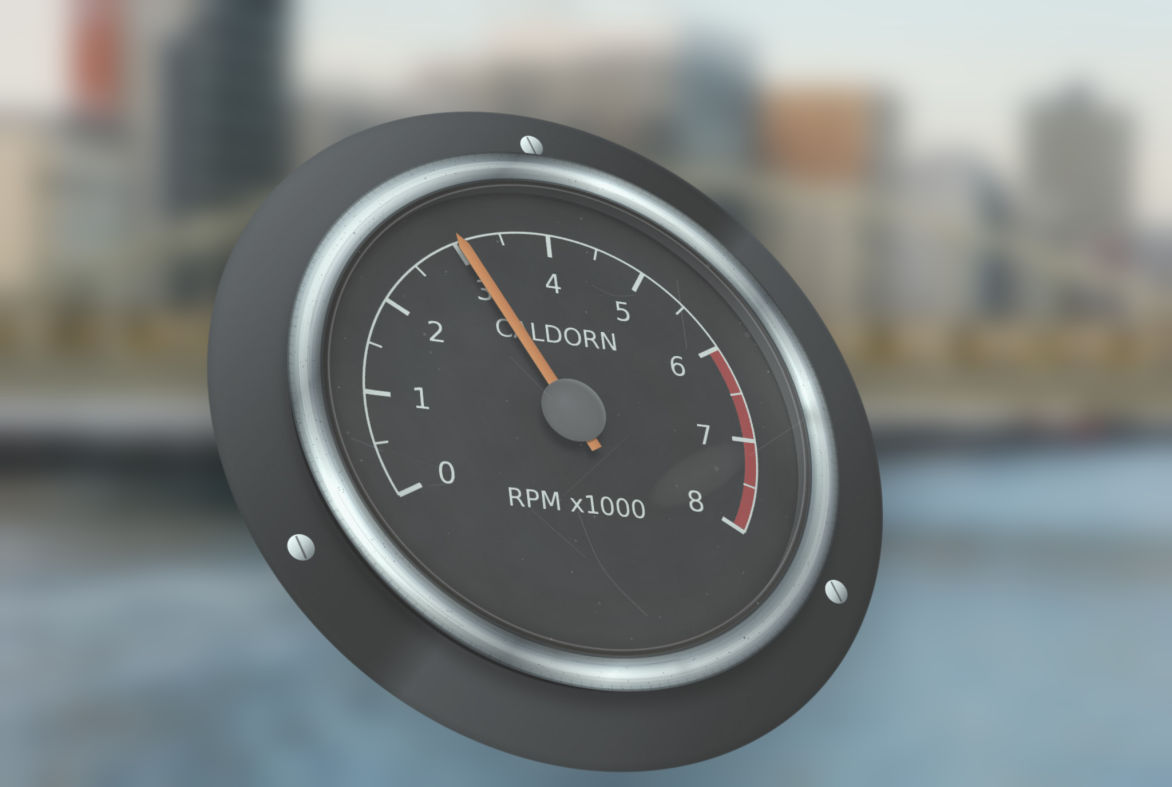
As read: **3000** rpm
